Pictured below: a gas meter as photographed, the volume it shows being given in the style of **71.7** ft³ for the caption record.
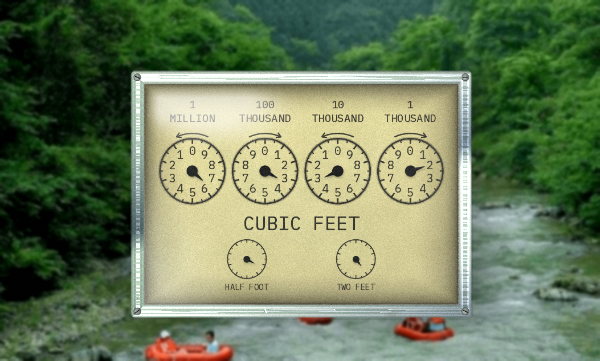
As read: **633200** ft³
